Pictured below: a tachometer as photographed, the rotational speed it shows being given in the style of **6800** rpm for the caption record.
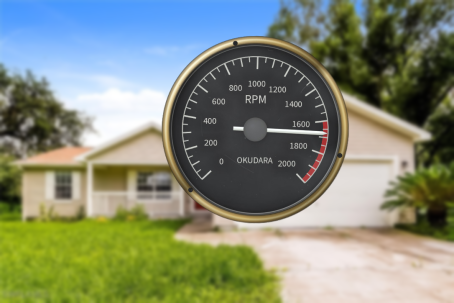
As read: **1675** rpm
